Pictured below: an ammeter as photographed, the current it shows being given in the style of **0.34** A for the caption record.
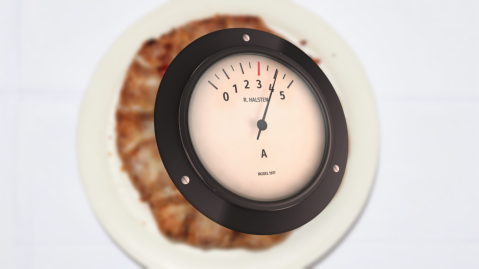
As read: **4** A
